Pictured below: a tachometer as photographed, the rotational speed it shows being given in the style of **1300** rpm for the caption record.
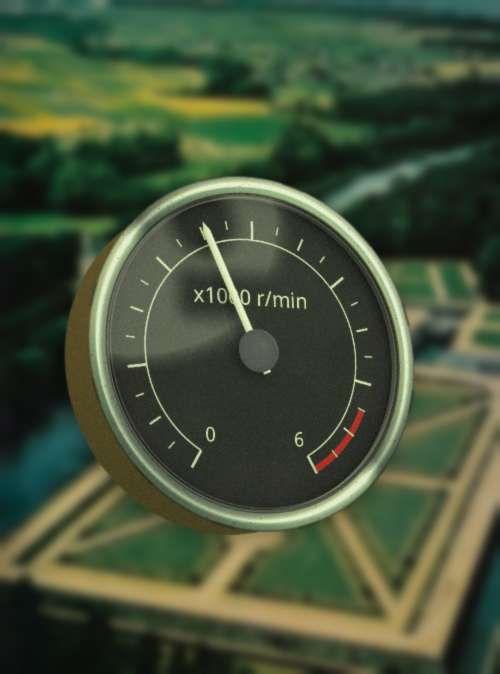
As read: **2500** rpm
